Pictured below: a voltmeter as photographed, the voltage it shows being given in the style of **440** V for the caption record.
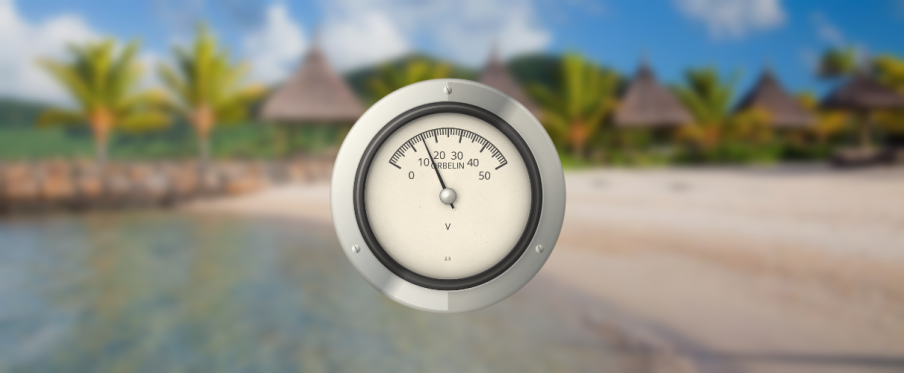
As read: **15** V
